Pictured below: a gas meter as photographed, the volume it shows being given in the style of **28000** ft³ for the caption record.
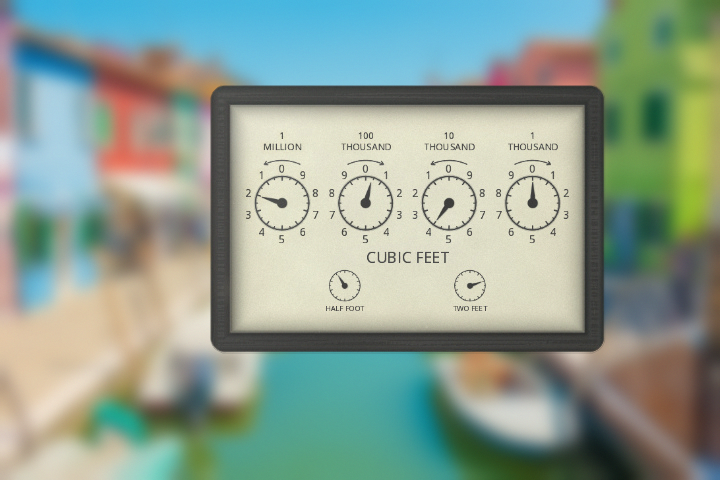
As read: **204000** ft³
